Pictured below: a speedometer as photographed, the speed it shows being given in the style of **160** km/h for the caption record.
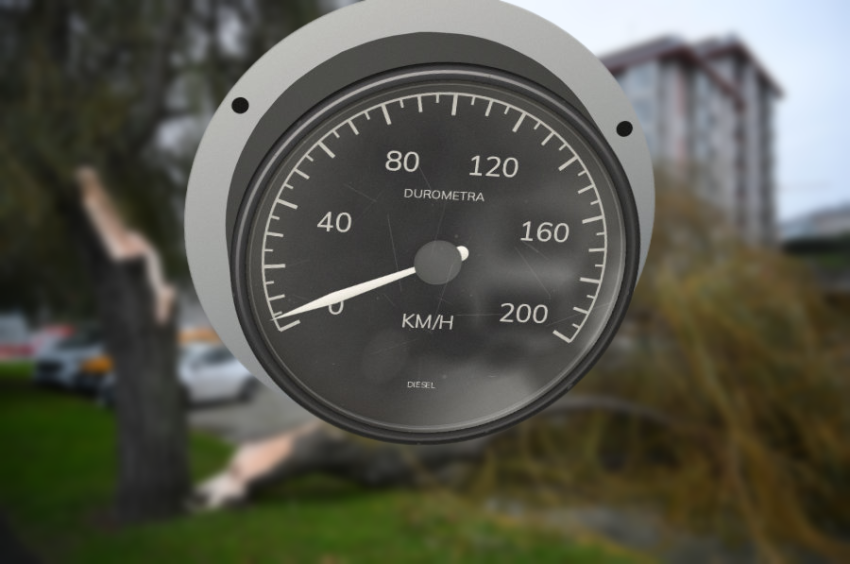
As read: **5** km/h
